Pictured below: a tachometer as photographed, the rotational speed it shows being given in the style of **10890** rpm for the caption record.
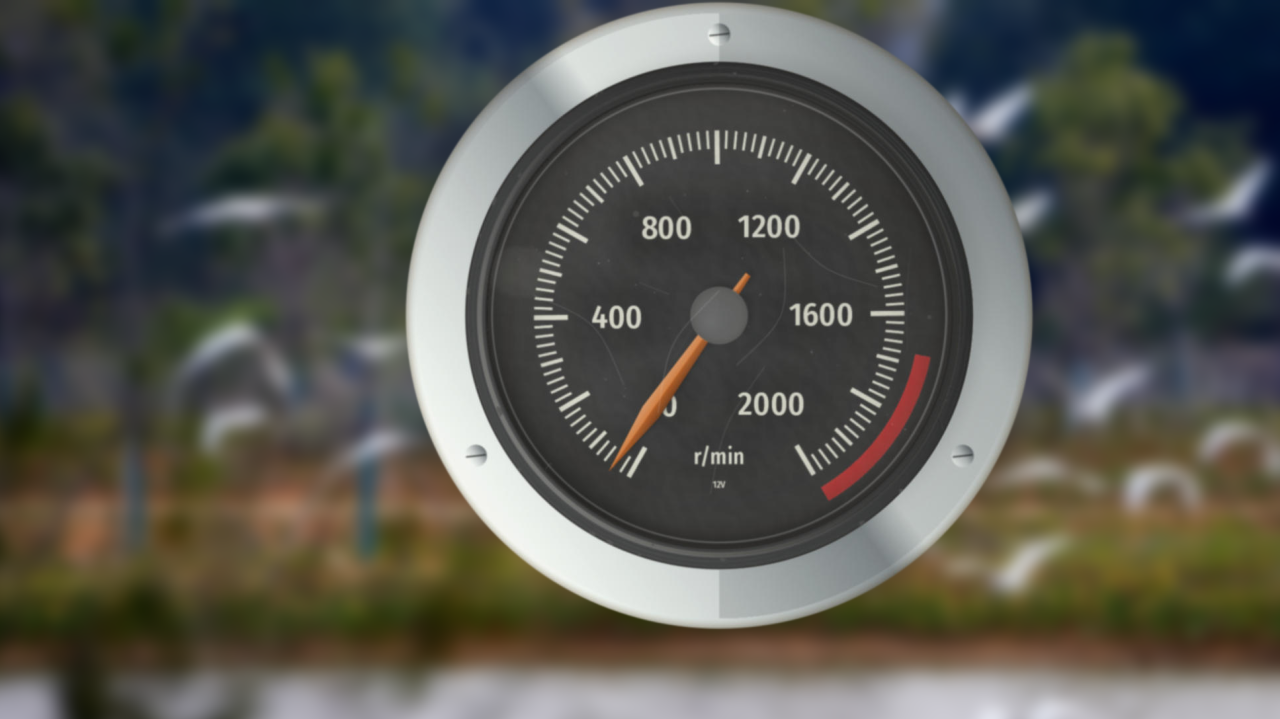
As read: **40** rpm
